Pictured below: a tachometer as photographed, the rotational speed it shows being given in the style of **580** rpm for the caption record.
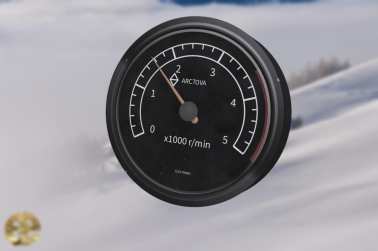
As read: **1600** rpm
